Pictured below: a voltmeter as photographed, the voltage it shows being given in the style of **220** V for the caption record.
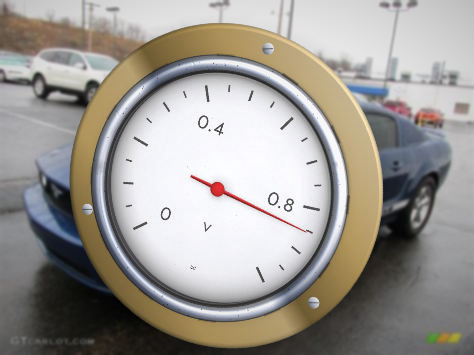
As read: **0.85** V
